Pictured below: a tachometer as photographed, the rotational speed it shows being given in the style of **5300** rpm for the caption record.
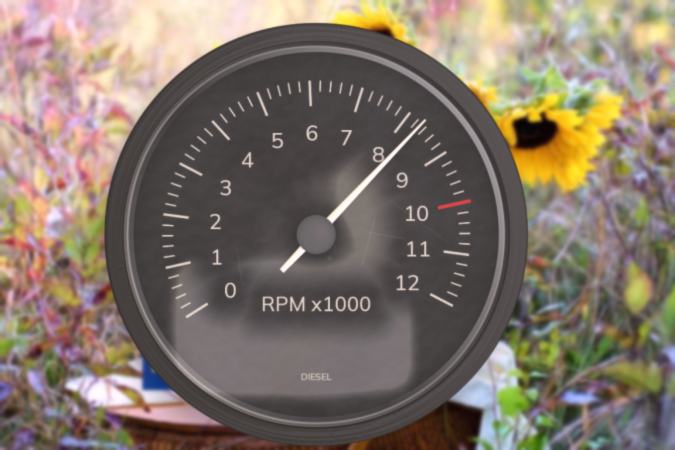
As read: **8300** rpm
